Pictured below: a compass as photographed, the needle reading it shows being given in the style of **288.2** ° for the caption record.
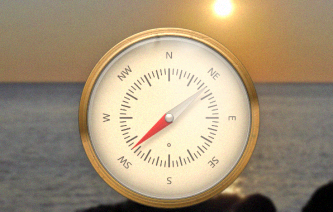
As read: **230** °
